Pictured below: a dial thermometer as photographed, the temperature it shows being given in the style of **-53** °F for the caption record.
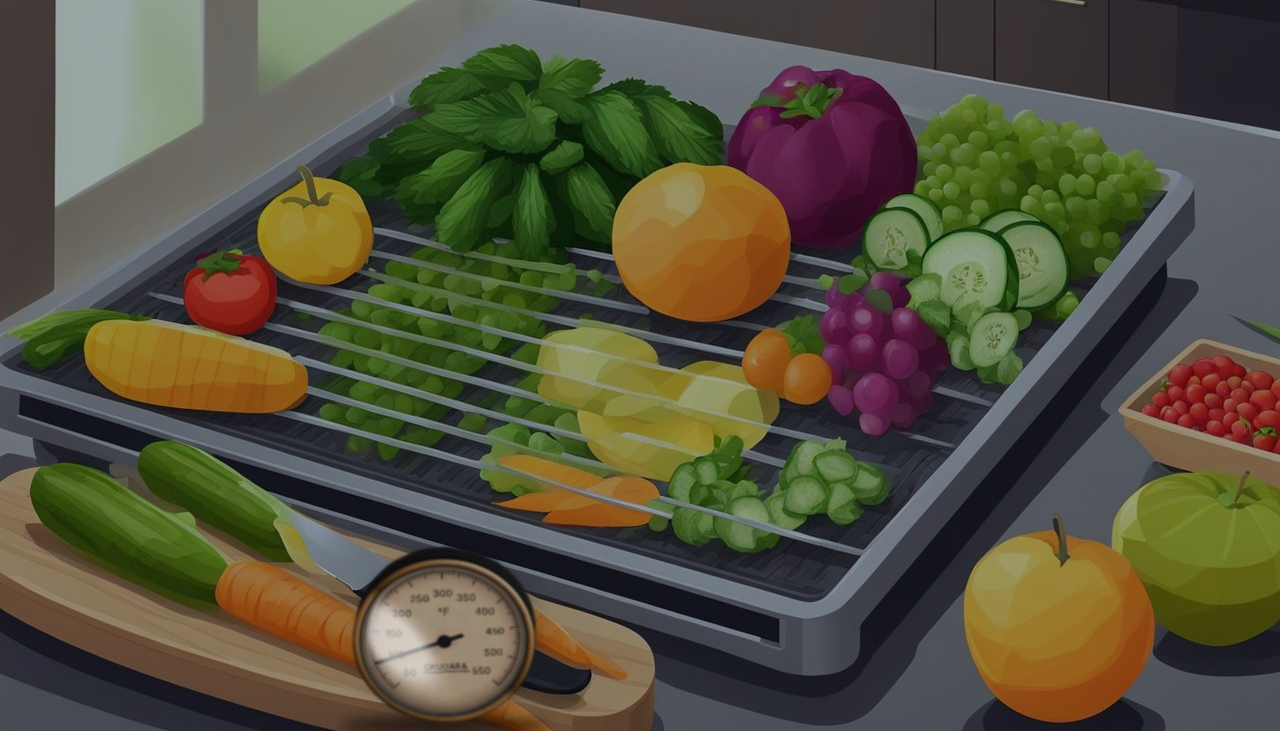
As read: **100** °F
